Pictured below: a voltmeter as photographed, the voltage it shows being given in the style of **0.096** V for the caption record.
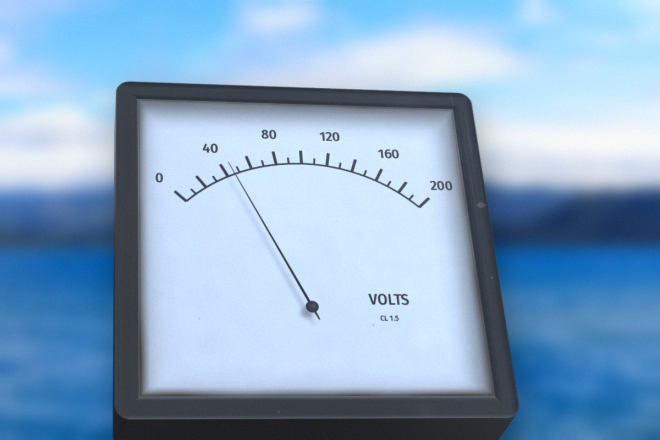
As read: **45** V
